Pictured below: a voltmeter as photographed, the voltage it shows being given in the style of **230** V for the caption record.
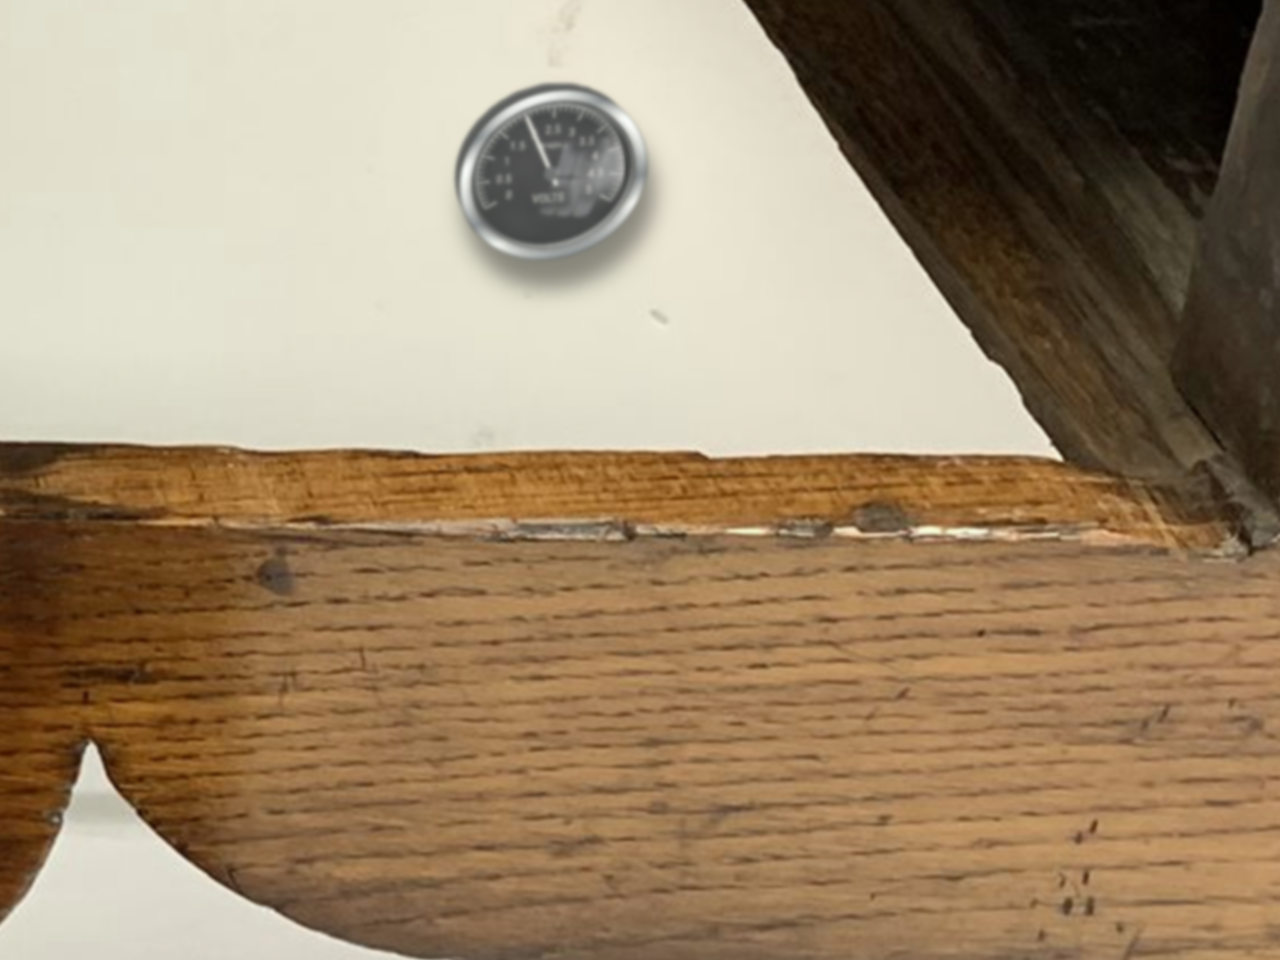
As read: **2** V
